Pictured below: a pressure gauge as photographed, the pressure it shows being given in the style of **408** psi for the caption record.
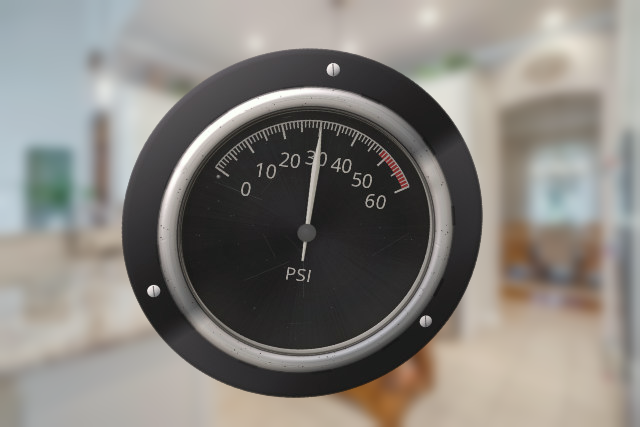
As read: **30** psi
